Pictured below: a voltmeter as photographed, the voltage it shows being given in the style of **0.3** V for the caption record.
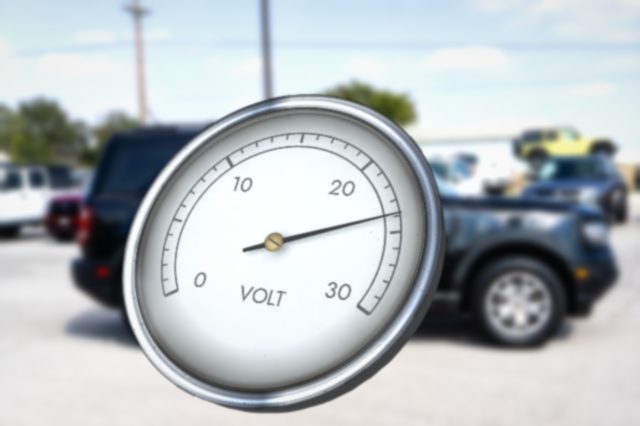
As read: **24** V
